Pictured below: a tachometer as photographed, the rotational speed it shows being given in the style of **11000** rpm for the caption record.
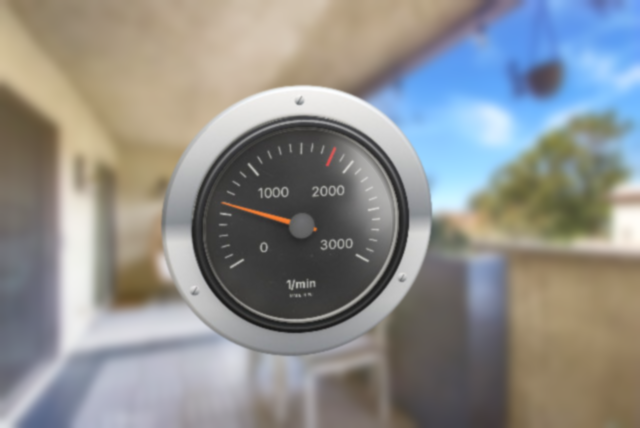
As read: **600** rpm
